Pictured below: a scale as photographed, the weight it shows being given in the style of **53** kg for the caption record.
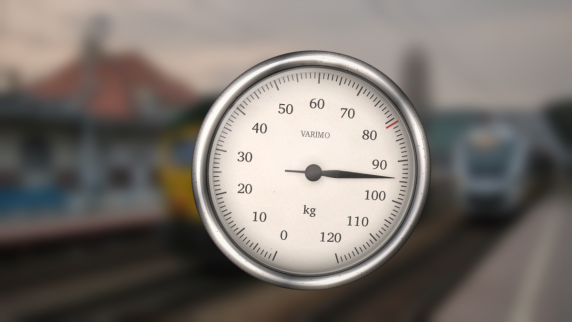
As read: **94** kg
